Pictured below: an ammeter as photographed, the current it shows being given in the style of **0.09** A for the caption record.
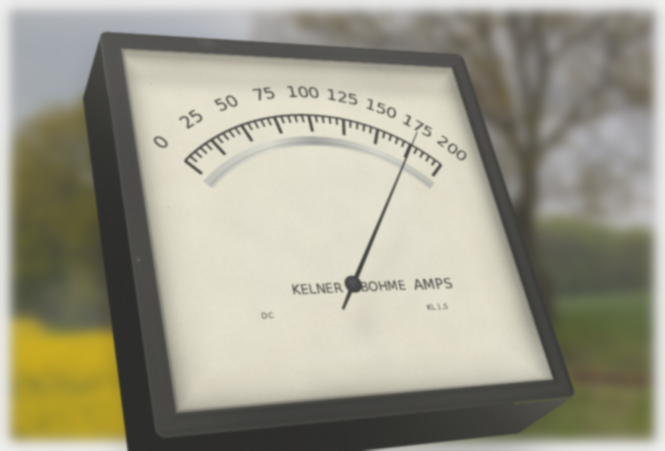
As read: **175** A
